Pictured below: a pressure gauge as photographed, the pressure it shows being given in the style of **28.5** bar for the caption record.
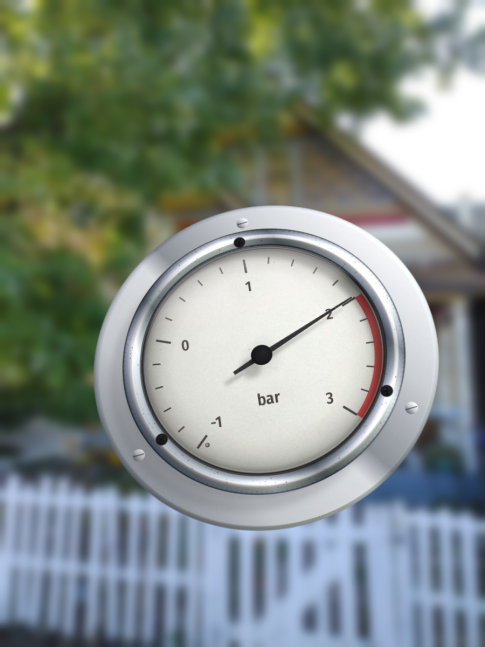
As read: **2** bar
